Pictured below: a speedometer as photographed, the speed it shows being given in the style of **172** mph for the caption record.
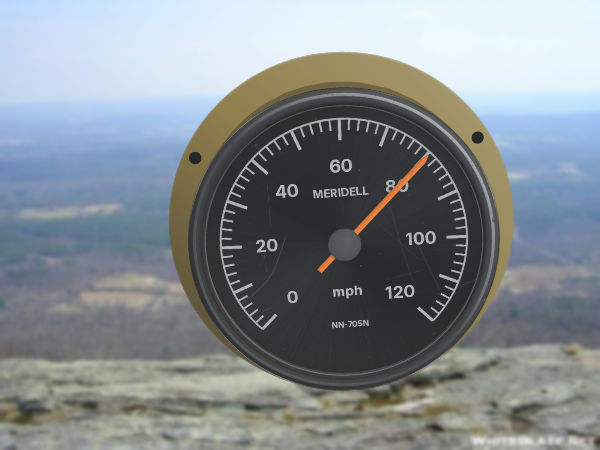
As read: **80** mph
